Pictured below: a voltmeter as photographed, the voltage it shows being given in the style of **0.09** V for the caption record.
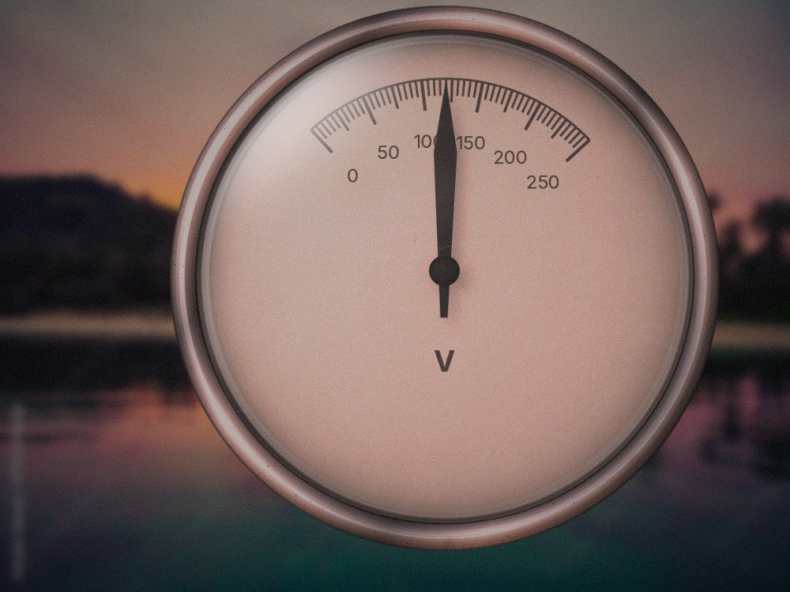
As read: **120** V
